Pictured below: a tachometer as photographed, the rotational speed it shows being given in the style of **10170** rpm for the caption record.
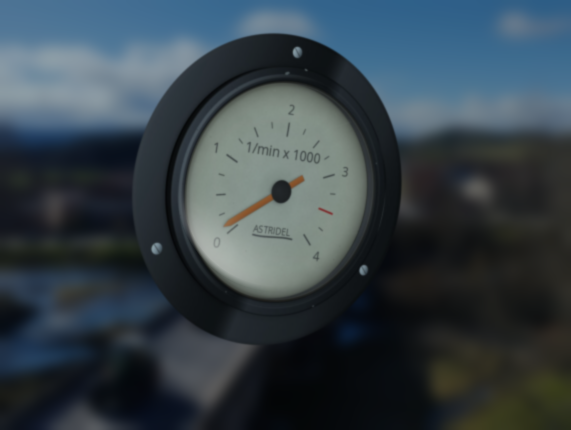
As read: **125** rpm
